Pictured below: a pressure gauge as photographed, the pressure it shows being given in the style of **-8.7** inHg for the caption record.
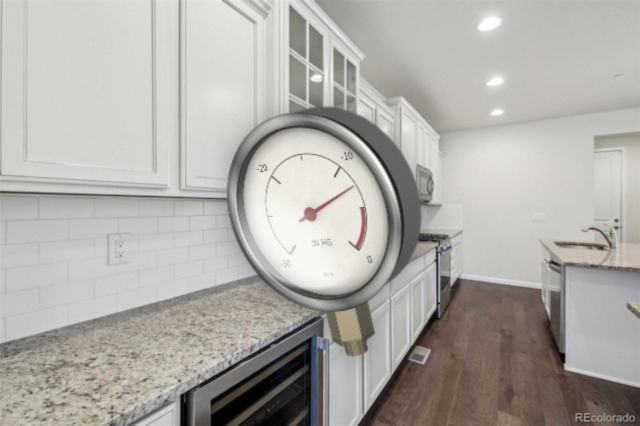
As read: **-7.5** inHg
